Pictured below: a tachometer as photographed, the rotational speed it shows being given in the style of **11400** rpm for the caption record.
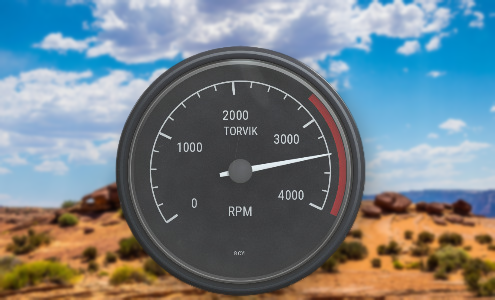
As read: **3400** rpm
